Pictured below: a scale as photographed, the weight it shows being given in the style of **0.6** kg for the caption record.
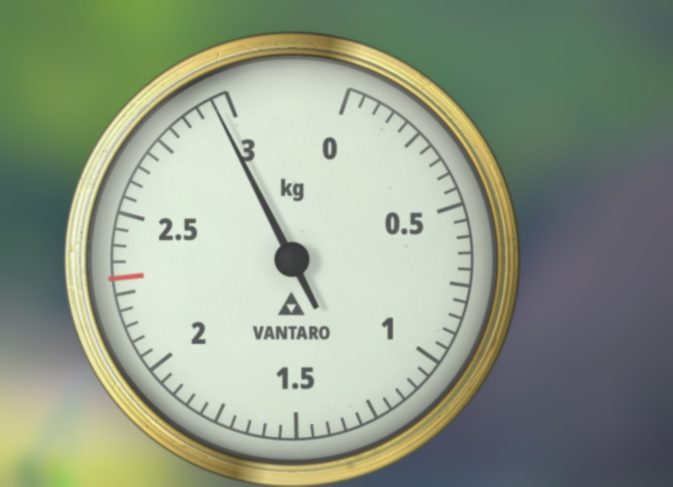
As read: **2.95** kg
